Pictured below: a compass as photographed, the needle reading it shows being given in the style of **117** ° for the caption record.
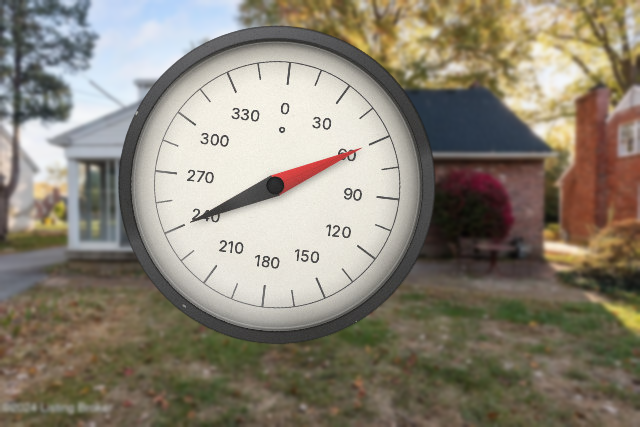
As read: **60** °
